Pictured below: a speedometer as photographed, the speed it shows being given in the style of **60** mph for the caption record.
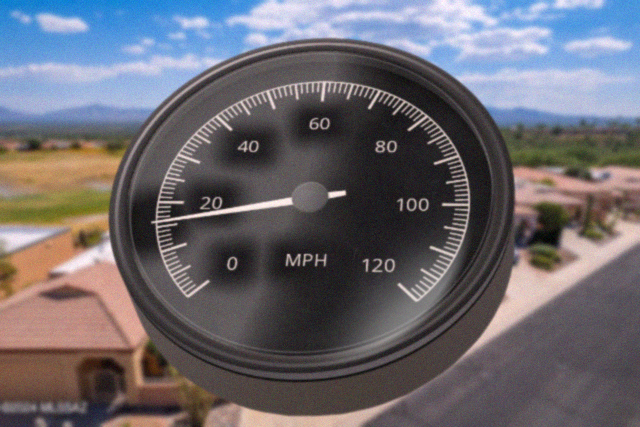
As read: **15** mph
